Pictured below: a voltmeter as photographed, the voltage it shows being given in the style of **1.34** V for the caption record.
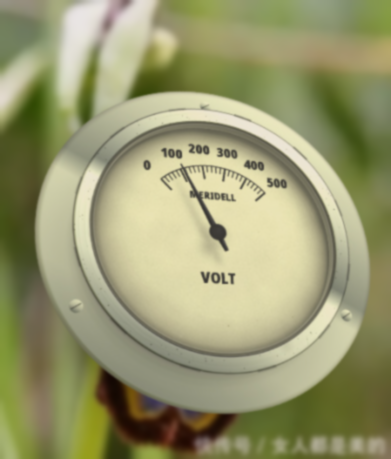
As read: **100** V
